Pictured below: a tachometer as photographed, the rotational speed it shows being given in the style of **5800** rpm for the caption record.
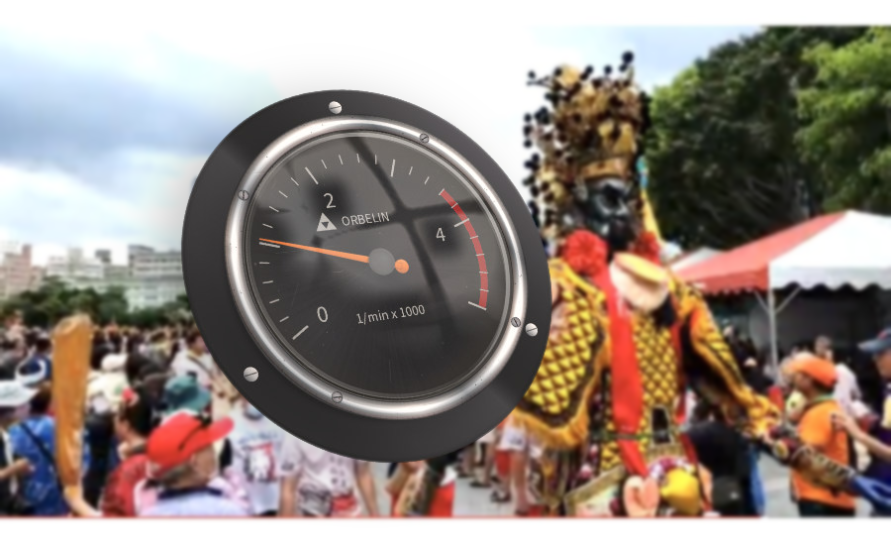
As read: **1000** rpm
